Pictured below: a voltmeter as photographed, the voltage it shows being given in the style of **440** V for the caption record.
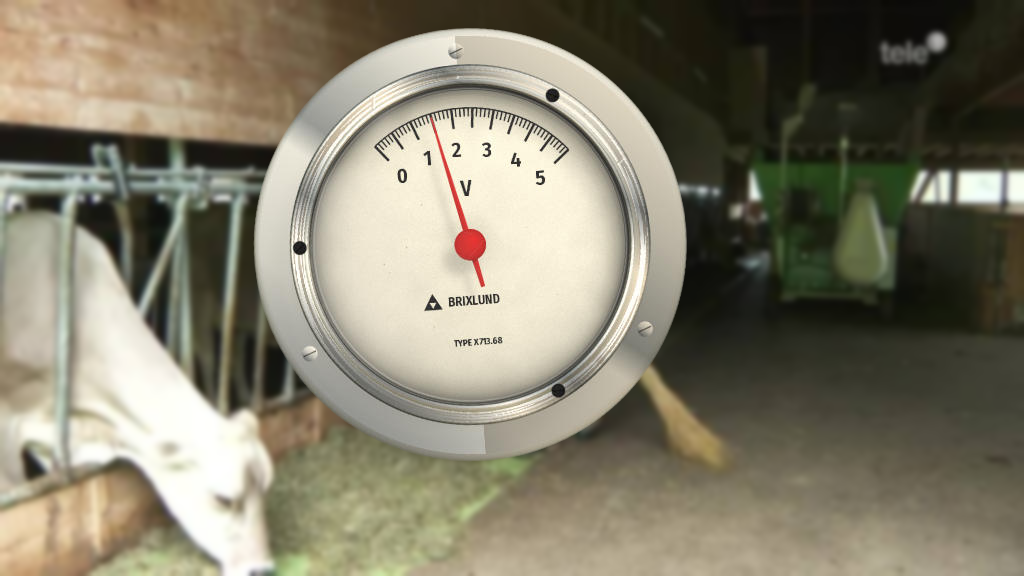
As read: **1.5** V
